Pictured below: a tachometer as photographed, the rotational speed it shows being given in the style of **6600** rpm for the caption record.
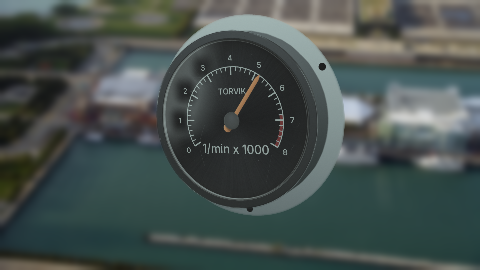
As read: **5200** rpm
